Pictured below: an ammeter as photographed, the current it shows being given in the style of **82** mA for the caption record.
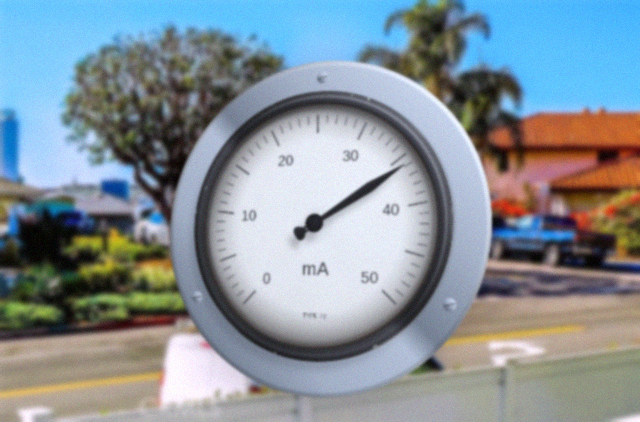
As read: **36** mA
